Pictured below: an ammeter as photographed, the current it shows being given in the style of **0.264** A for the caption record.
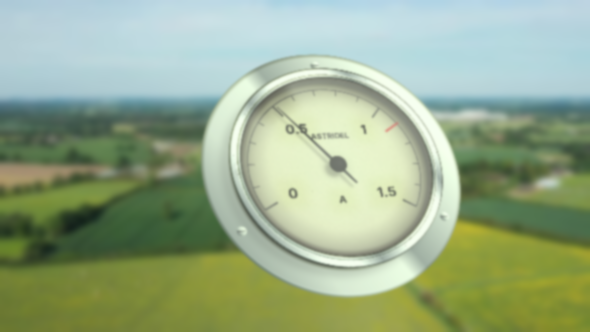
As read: **0.5** A
